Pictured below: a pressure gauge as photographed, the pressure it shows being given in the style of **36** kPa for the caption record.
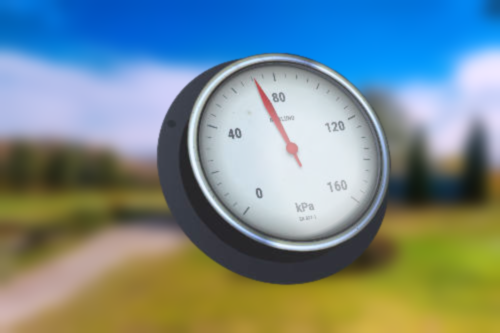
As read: **70** kPa
